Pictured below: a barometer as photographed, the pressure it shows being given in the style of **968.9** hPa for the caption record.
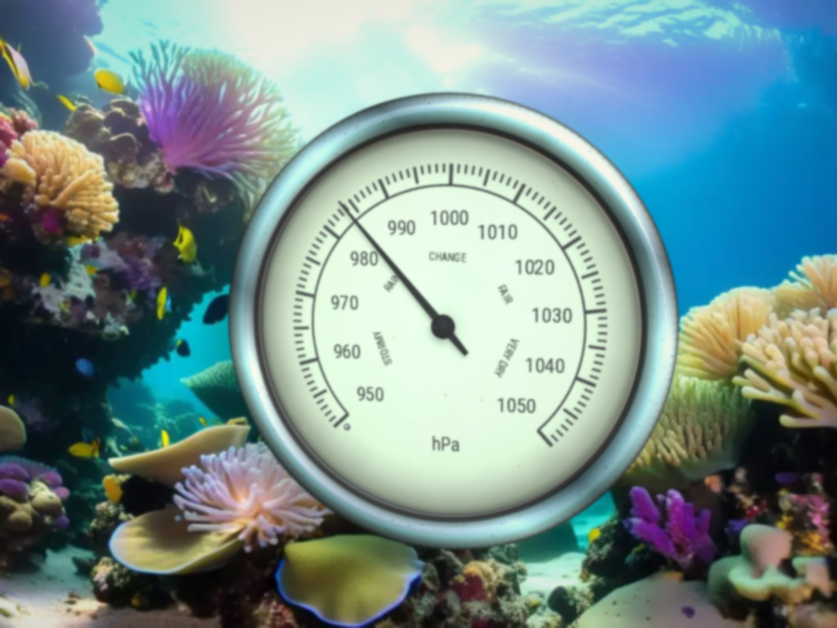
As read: **984** hPa
